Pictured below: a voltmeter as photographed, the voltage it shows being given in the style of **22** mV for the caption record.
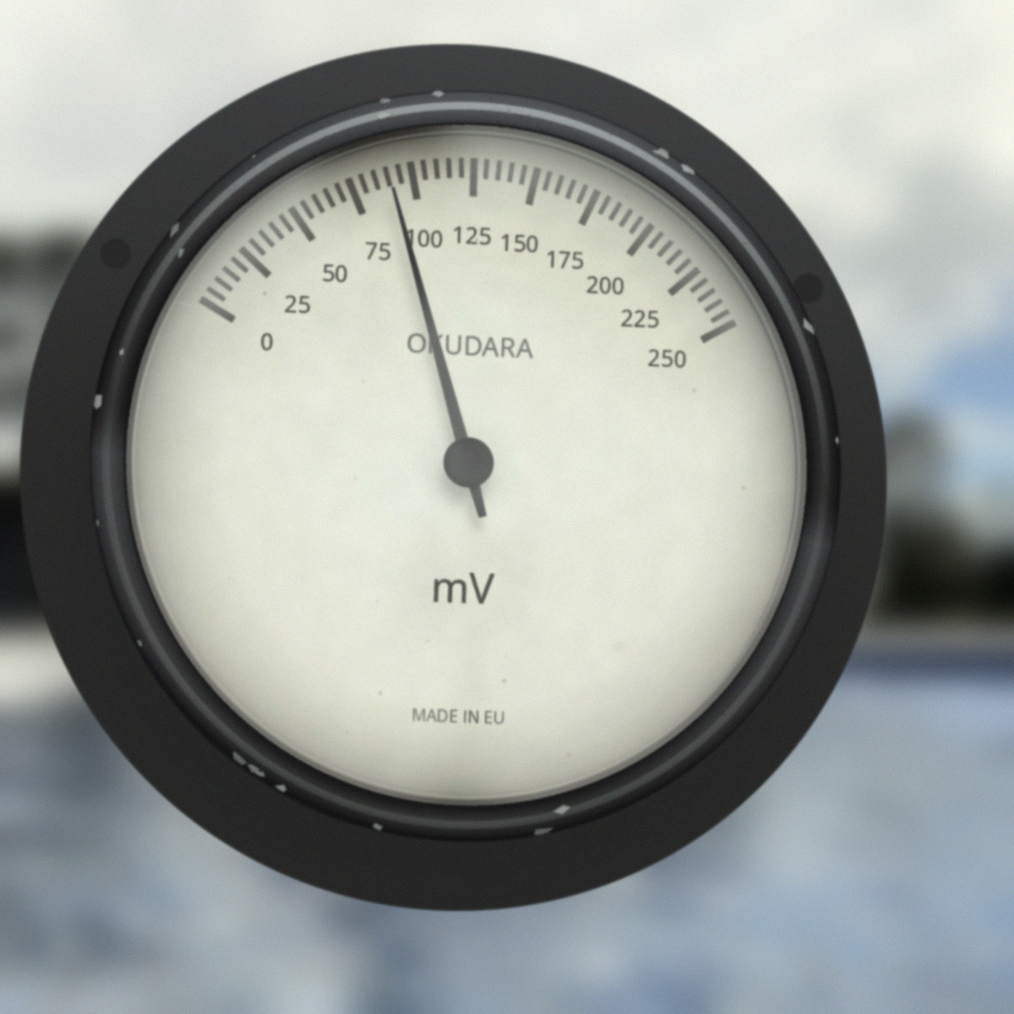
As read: **90** mV
